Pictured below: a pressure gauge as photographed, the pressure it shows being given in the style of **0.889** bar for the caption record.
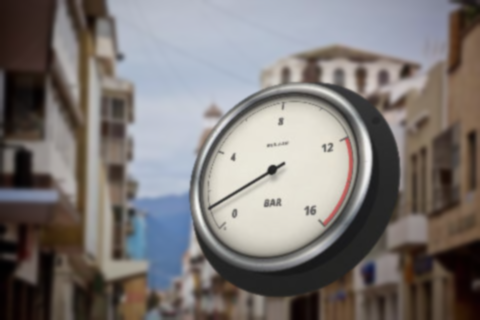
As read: **1** bar
